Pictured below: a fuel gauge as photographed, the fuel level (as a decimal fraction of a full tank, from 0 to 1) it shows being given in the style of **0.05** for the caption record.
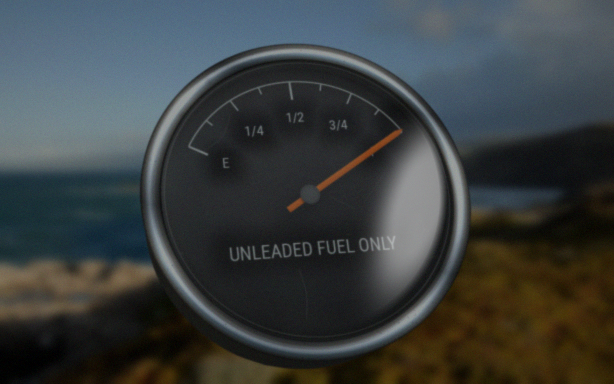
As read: **1**
